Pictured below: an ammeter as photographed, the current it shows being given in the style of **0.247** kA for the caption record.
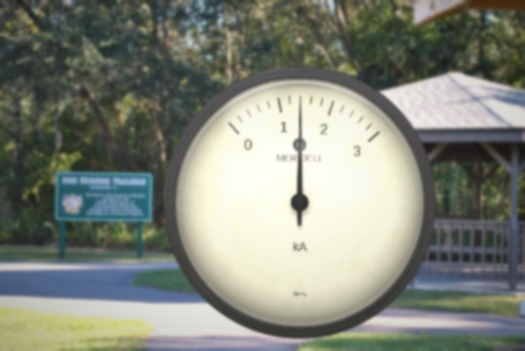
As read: **1.4** kA
